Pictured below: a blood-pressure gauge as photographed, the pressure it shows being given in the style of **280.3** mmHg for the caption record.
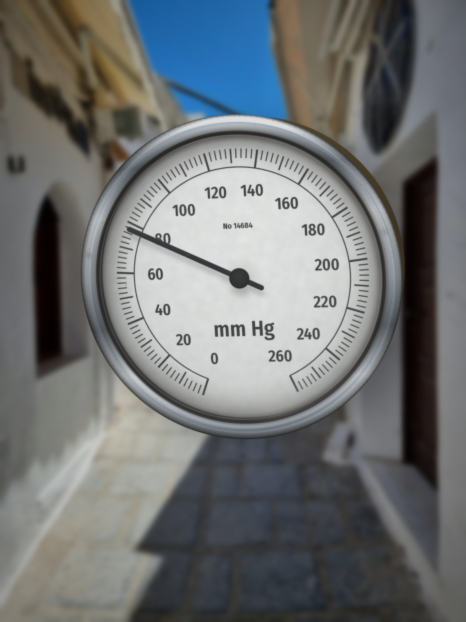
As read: **78** mmHg
